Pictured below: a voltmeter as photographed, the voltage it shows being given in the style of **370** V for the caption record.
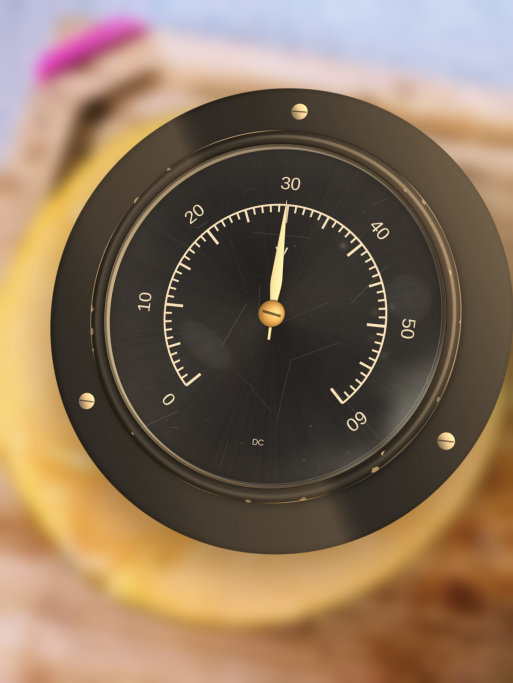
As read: **30** V
